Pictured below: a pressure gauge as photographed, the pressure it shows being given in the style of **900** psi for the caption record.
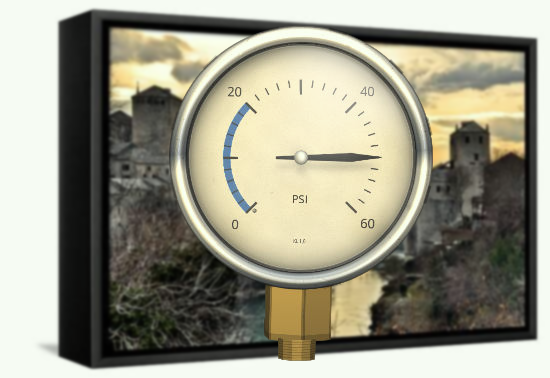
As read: **50** psi
